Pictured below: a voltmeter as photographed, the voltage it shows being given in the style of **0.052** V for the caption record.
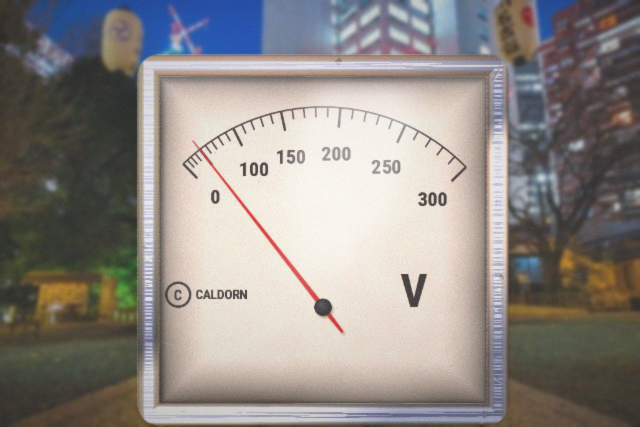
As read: **50** V
